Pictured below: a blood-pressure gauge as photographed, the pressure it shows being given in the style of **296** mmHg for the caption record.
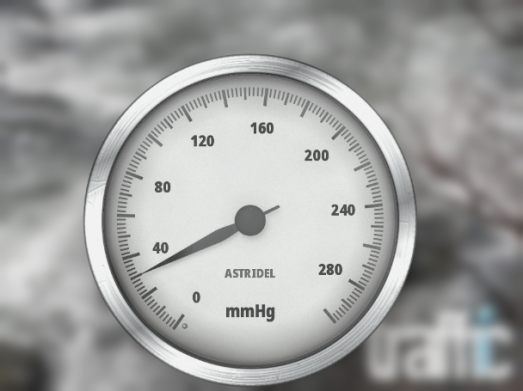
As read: **30** mmHg
